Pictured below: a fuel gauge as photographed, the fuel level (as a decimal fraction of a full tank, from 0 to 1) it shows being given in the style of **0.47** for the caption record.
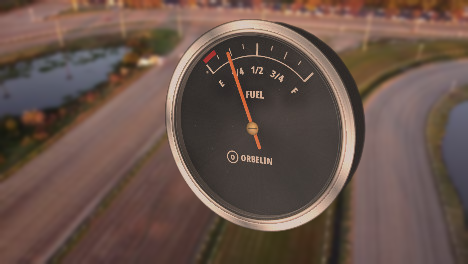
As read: **0.25**
